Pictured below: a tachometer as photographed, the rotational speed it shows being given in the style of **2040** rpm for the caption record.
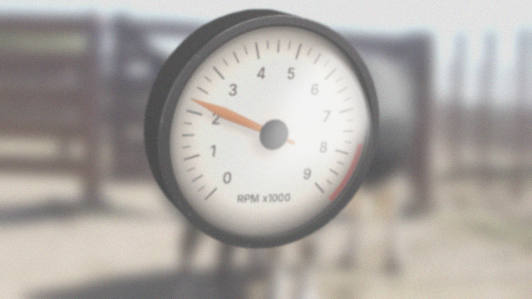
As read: **2250** rpm
